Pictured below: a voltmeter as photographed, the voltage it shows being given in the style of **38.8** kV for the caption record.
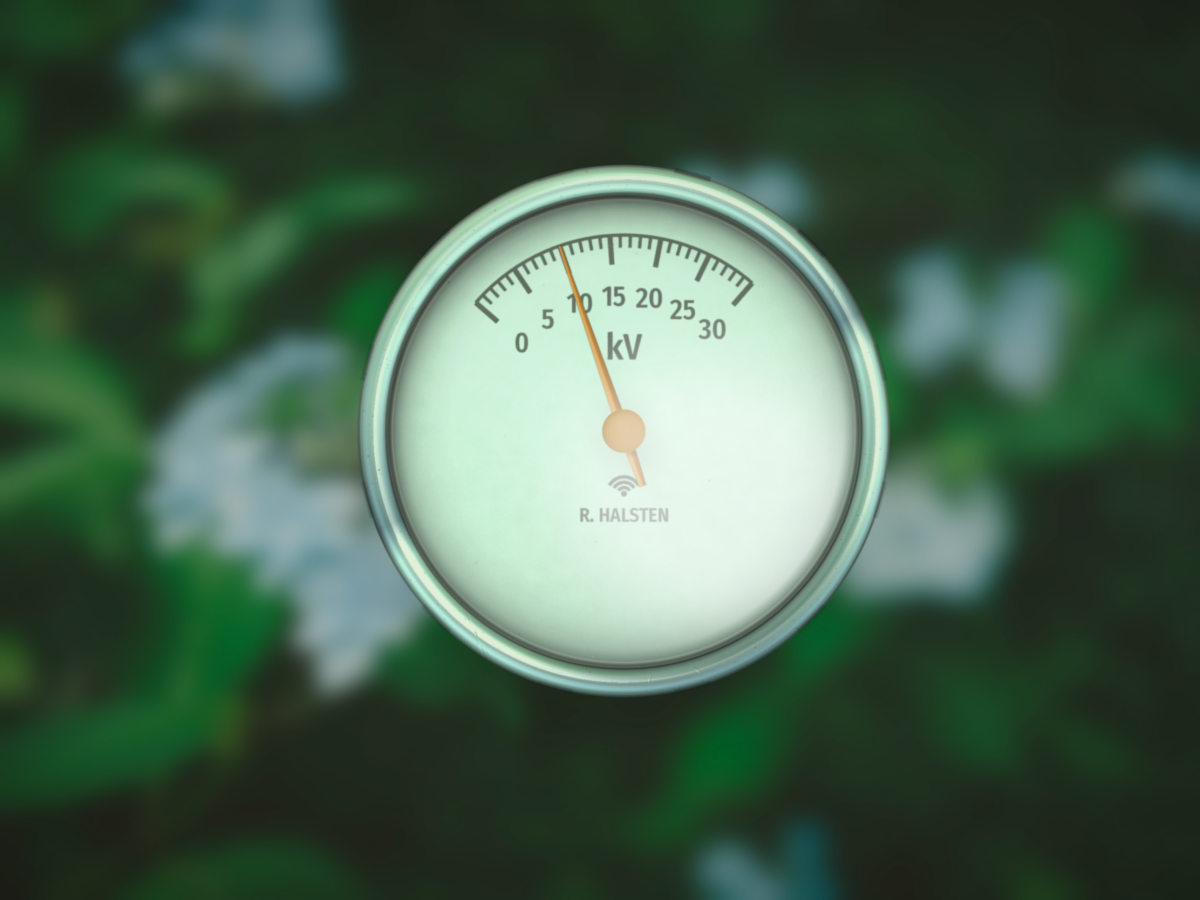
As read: **10** kV
